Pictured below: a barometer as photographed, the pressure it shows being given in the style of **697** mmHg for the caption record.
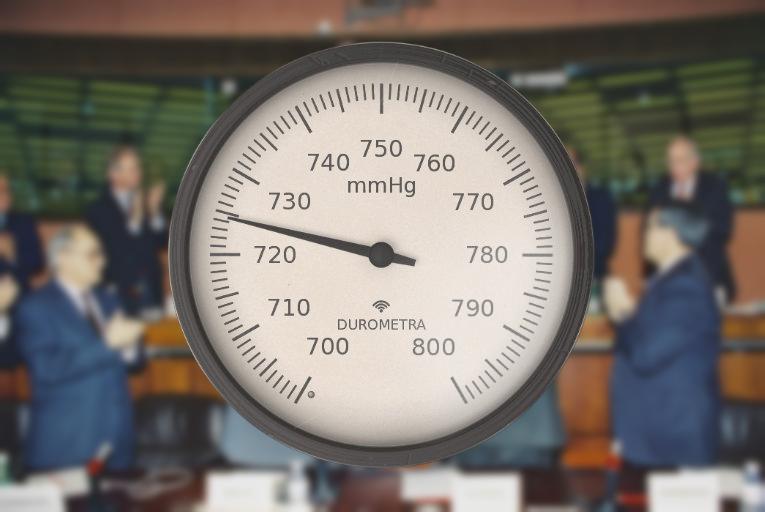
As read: **724.5** mmHg
